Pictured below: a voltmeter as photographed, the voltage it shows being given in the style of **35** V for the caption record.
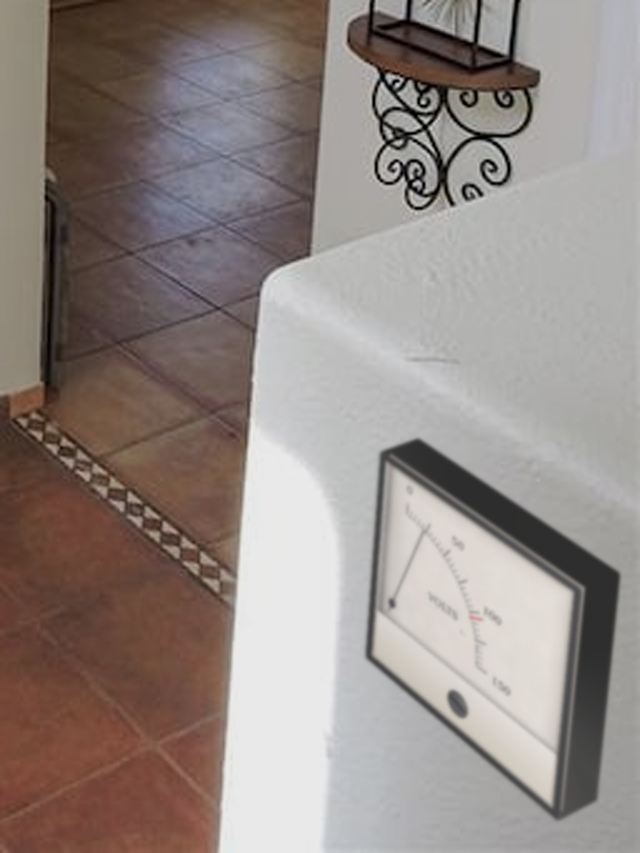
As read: **25** V
